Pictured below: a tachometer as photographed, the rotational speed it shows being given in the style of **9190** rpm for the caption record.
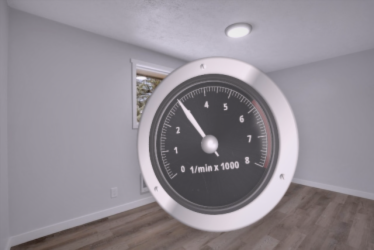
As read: **3000** rpm
